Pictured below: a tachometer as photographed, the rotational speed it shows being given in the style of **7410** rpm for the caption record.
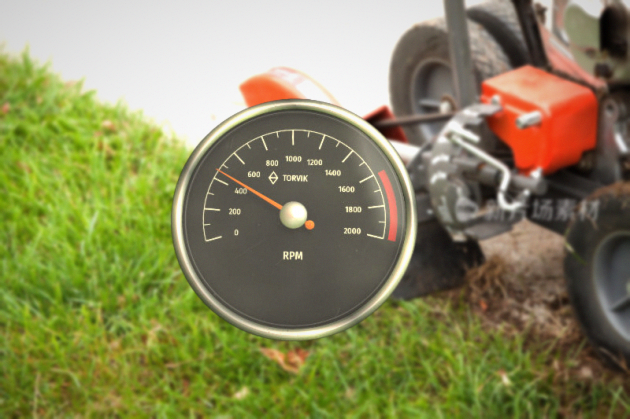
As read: **450** rpm
